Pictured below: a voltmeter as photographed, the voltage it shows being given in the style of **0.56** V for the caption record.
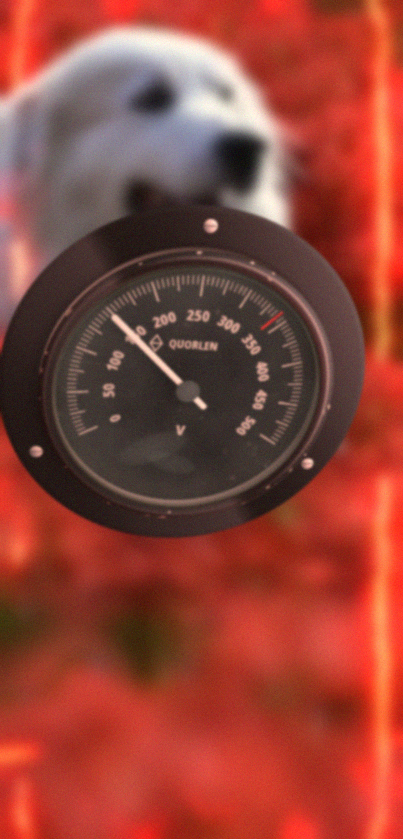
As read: **150** V
